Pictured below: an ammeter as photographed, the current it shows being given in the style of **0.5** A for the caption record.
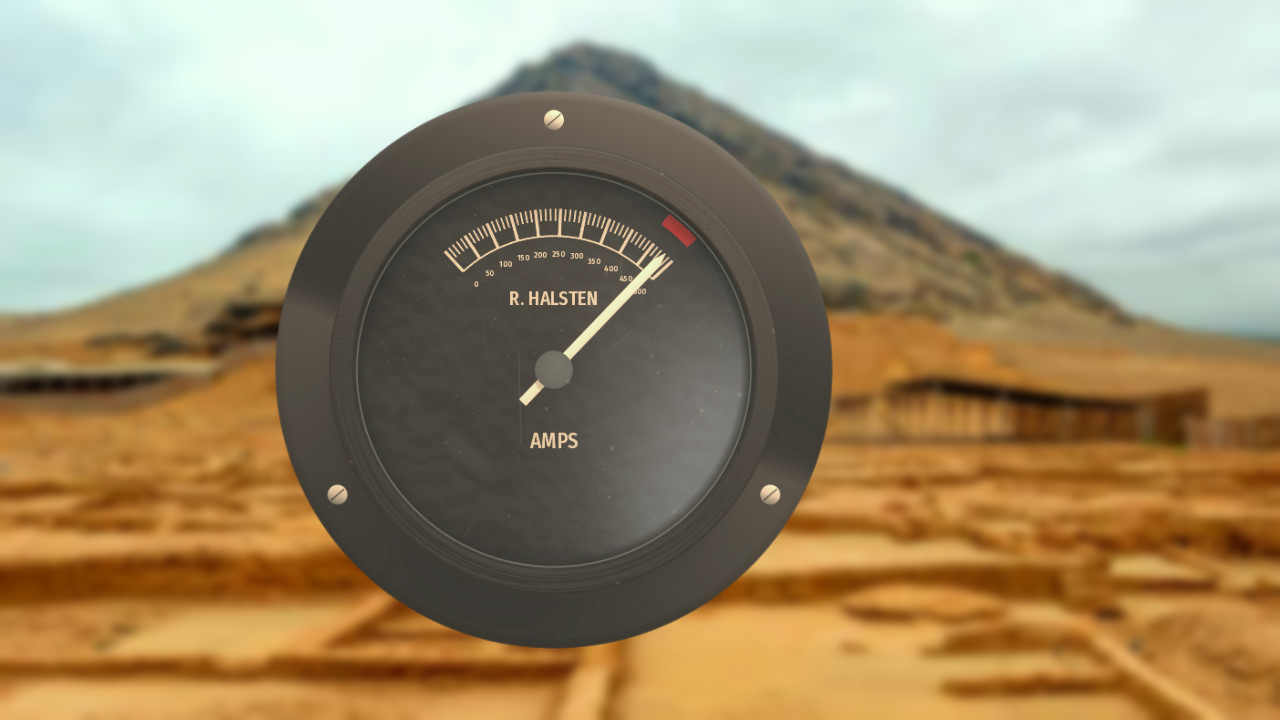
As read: **480** A
